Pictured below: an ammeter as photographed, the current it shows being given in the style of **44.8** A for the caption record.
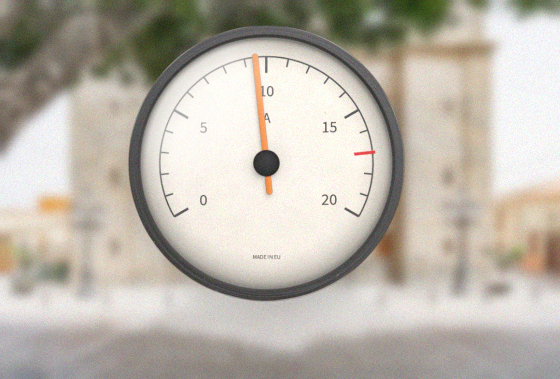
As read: **9.5** A
